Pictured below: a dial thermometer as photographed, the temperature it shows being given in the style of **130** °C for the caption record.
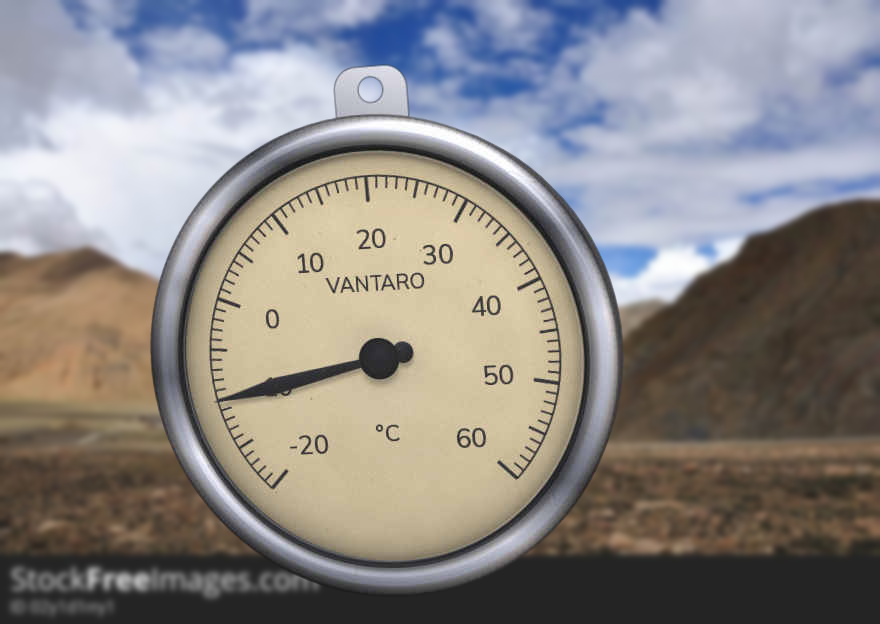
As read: **-10** °C
